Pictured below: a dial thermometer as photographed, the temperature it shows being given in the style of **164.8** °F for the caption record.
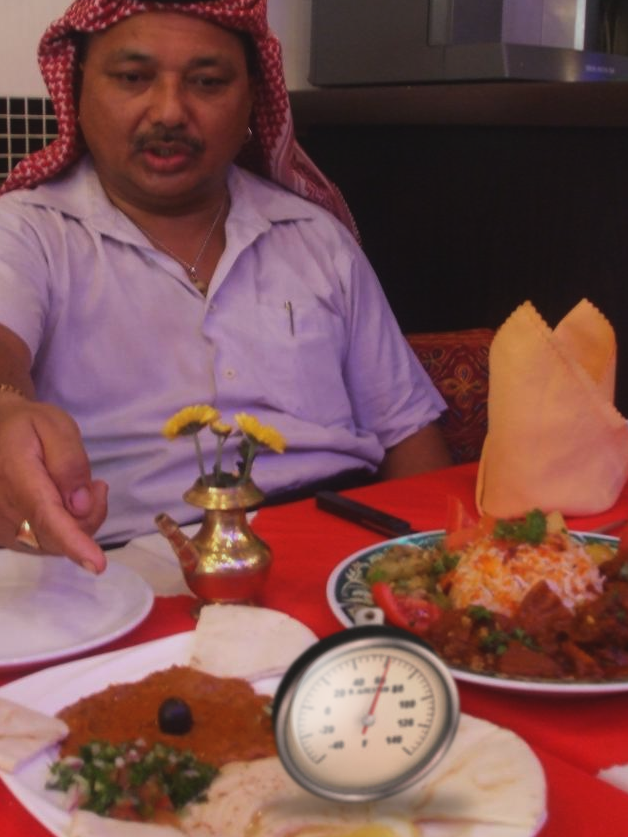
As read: **60** °F
